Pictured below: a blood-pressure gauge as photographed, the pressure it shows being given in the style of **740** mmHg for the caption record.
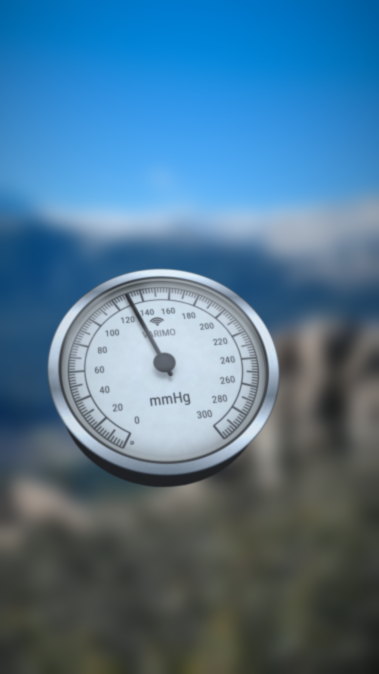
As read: **130** mmHg
